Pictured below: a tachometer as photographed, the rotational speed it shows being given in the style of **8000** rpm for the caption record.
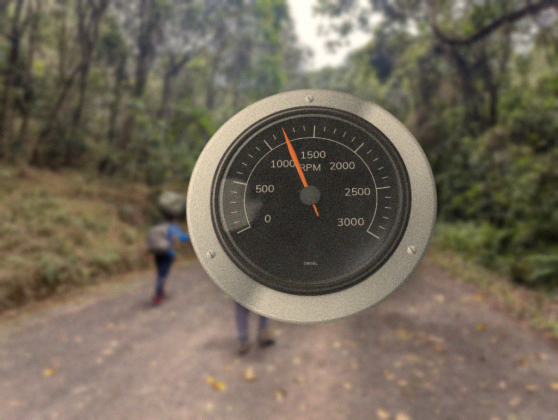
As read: **1200** rpm
